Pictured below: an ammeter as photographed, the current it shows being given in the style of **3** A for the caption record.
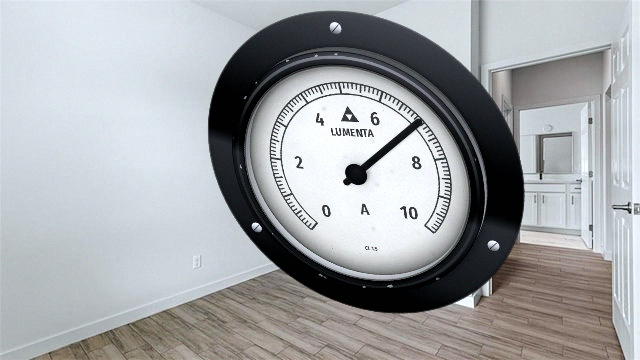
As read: **7** A
